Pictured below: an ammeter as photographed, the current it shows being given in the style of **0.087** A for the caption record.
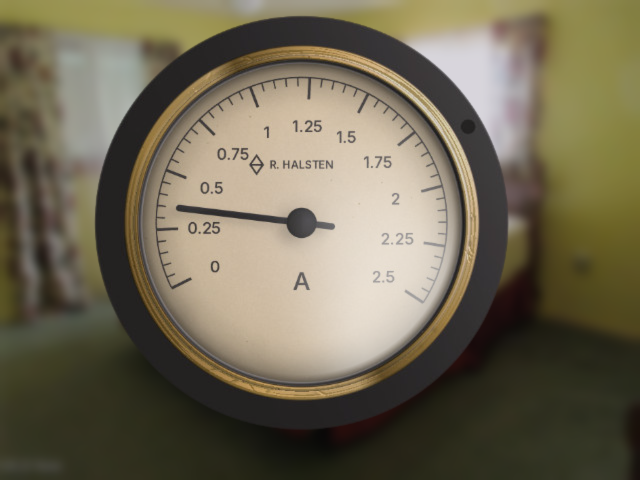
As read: **0.35** A
